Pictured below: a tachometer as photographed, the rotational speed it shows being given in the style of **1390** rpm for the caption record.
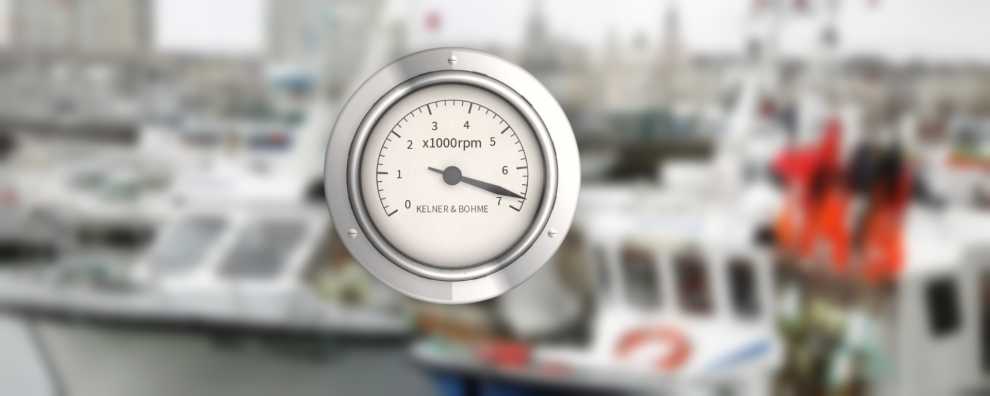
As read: **6700** rpm
